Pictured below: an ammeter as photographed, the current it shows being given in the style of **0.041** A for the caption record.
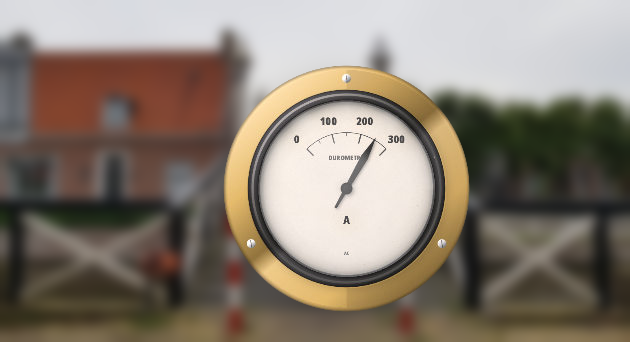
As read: **250** A
